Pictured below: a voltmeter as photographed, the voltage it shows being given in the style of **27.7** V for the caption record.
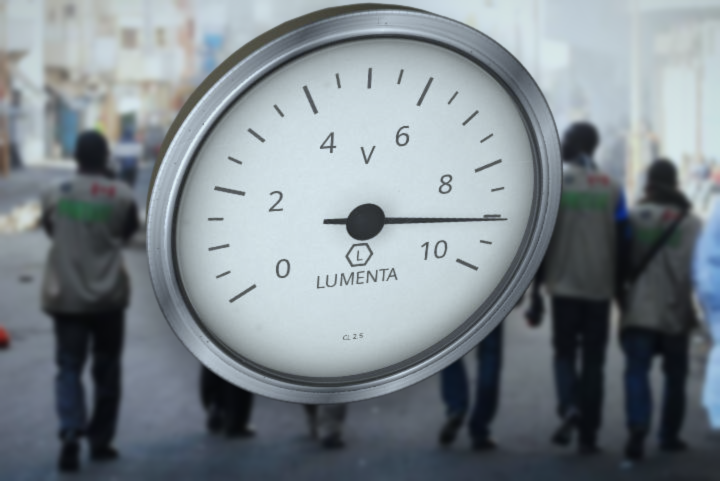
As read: **9** V
